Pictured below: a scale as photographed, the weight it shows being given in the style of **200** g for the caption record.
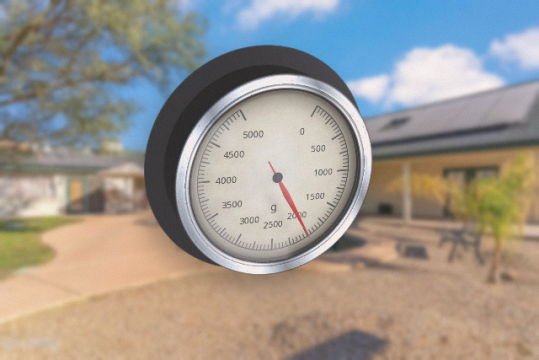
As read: **2000** g
